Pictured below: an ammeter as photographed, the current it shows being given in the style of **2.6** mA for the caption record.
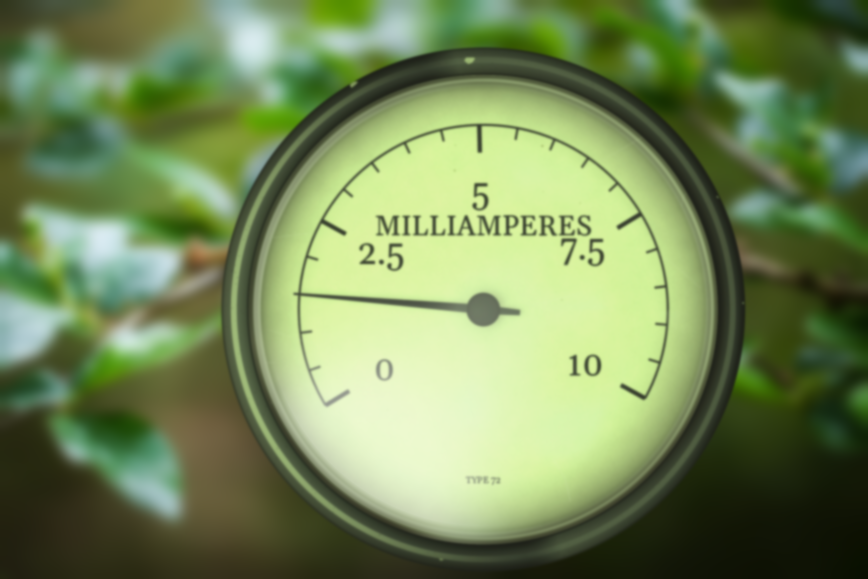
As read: **1.5** mA
